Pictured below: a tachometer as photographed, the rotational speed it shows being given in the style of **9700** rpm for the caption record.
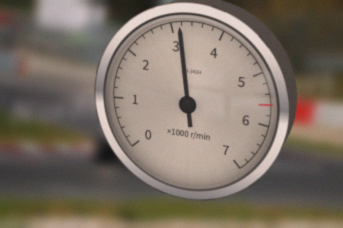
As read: **3200** rpm
